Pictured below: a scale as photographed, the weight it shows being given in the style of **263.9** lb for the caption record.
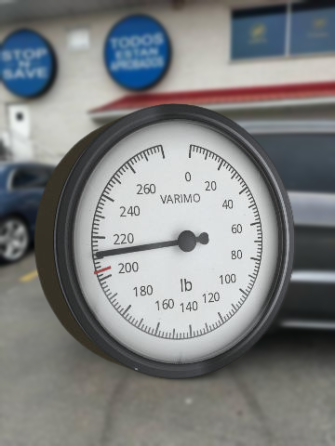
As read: **212** lb
